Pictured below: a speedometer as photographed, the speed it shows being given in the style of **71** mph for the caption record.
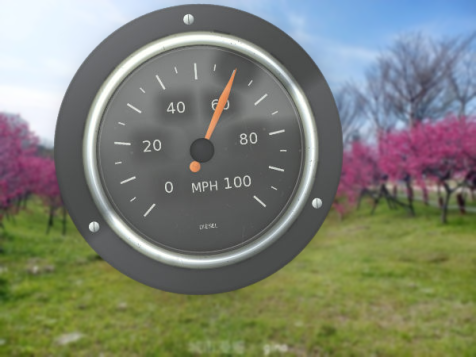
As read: **60** mph
